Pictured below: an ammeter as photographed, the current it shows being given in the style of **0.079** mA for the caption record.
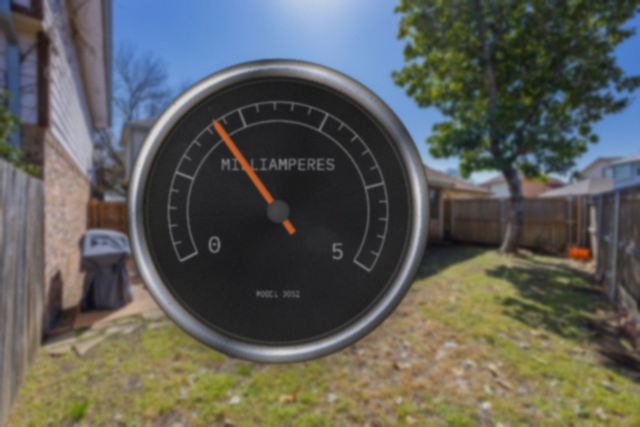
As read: **1.7** mA
